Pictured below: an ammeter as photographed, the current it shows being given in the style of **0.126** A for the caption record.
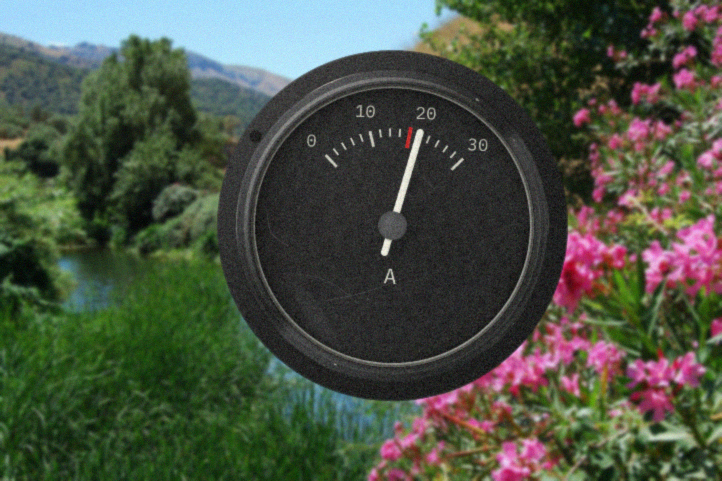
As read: **20** A
